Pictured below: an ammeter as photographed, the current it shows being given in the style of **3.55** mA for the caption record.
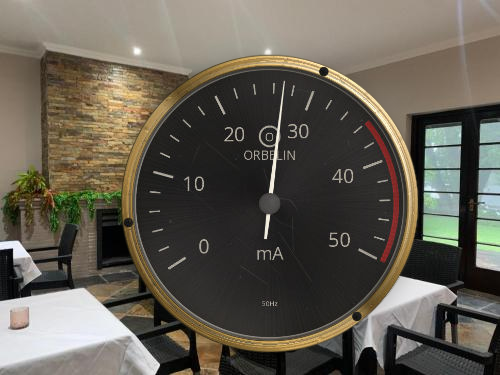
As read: **27** mA
